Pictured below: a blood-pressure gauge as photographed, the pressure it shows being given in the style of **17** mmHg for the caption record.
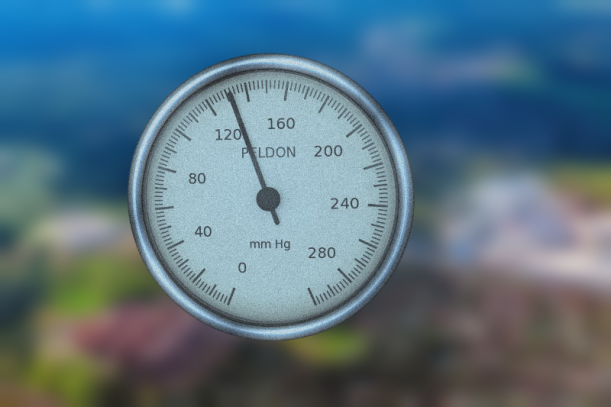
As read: **132** mmHg
